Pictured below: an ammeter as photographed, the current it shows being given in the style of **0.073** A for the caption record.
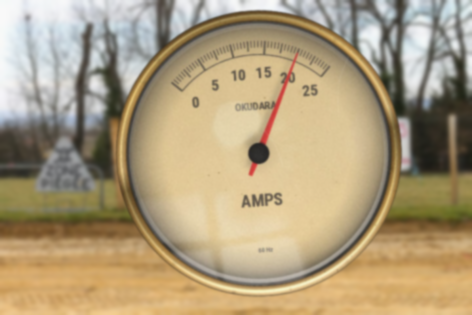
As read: **20** A
